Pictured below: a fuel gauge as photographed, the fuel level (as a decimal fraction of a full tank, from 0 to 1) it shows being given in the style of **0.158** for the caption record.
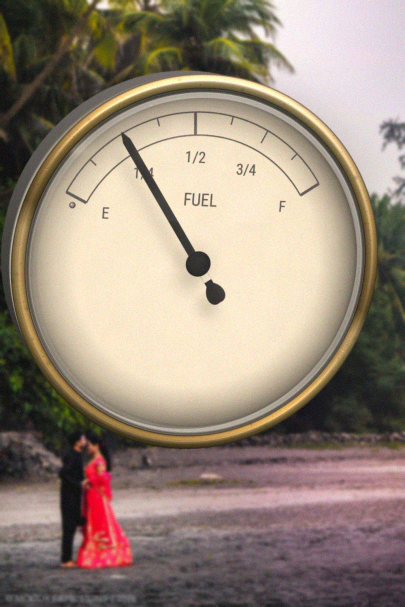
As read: **0.25**
